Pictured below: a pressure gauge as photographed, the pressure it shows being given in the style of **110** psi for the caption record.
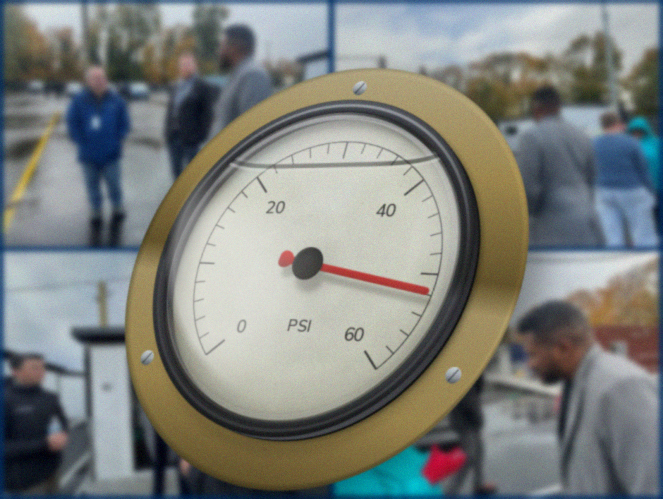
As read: **52** psi
